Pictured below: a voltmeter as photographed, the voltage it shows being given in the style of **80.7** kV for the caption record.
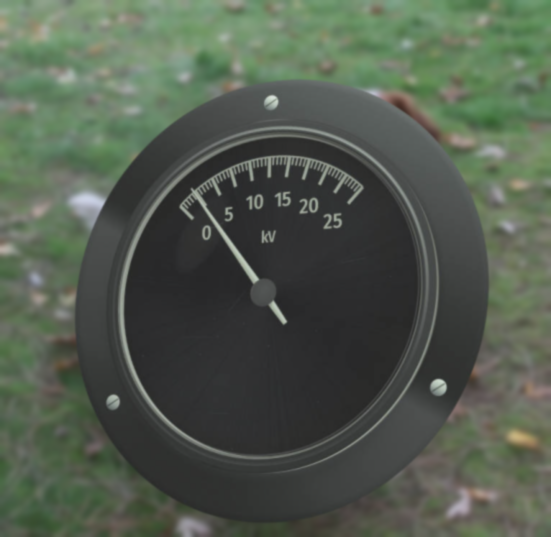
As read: **2.5** kV
